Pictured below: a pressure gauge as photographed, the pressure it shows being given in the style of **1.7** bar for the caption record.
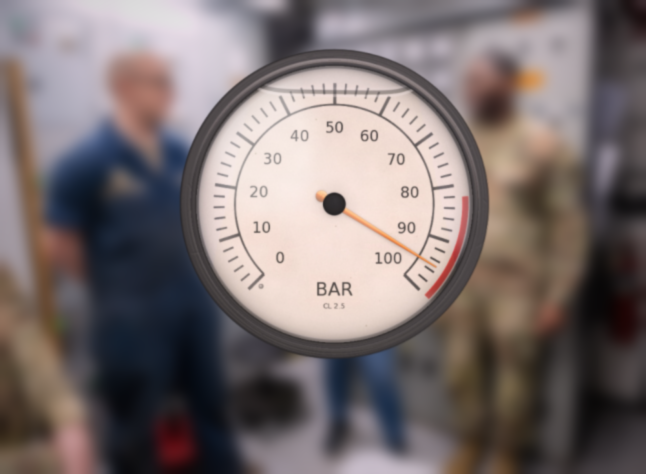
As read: **95** bar
